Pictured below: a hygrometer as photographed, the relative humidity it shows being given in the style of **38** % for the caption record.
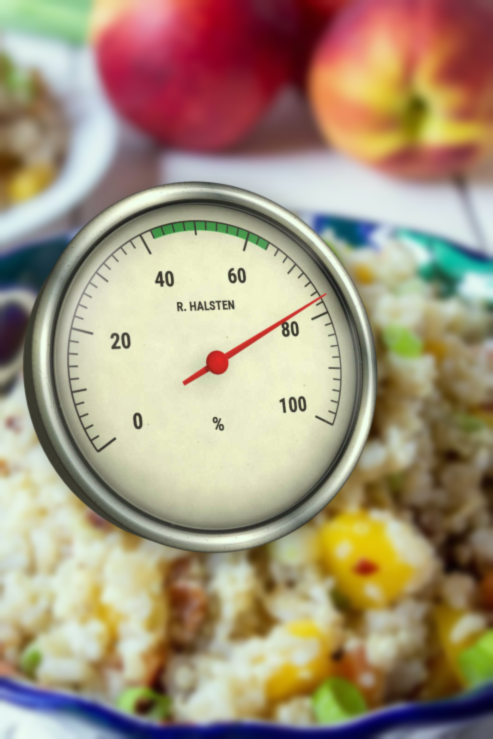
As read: **77** %
